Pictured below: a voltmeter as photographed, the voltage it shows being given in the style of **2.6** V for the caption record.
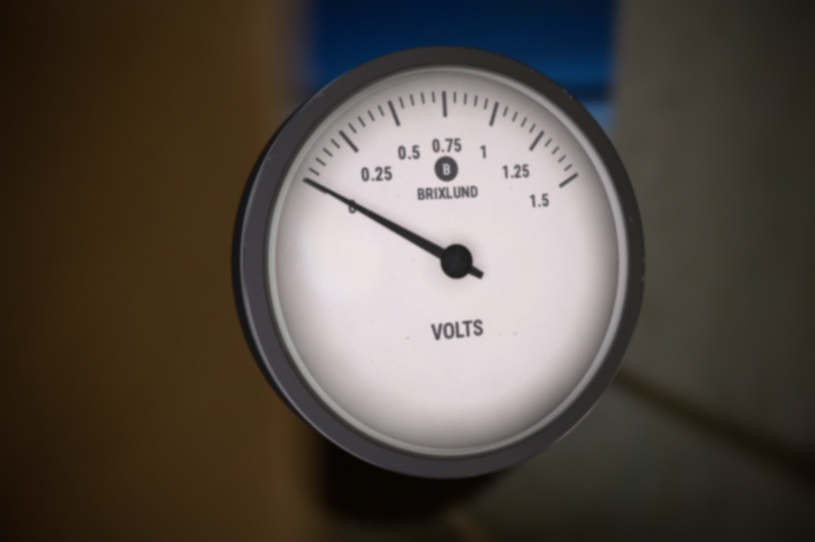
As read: **0** V
